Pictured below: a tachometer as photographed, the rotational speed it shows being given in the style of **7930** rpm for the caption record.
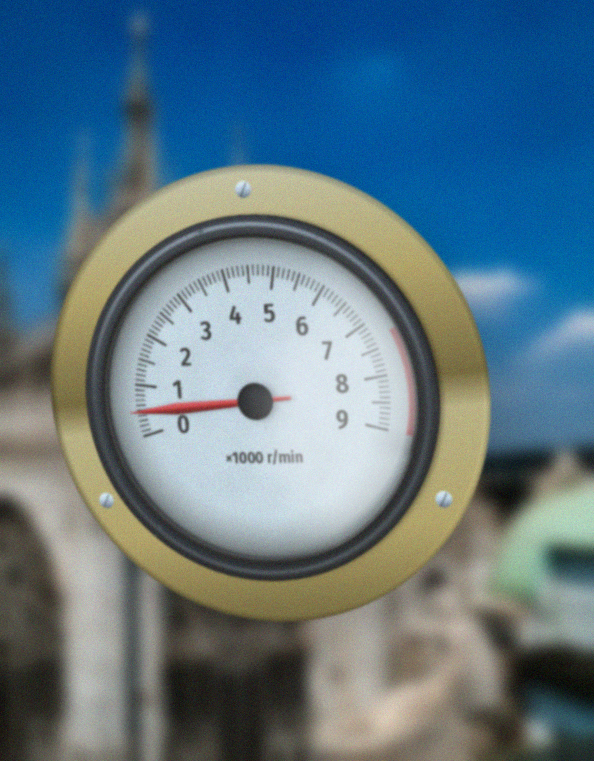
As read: **500** rpm
